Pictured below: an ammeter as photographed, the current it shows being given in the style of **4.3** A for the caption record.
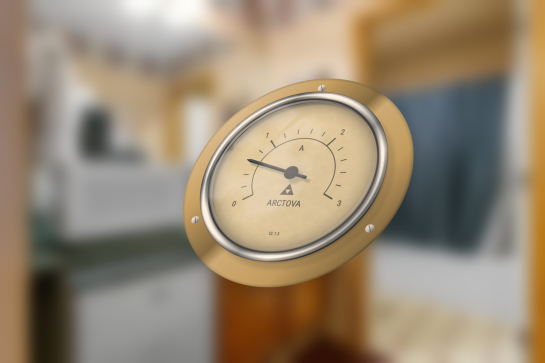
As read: **0.6** A
